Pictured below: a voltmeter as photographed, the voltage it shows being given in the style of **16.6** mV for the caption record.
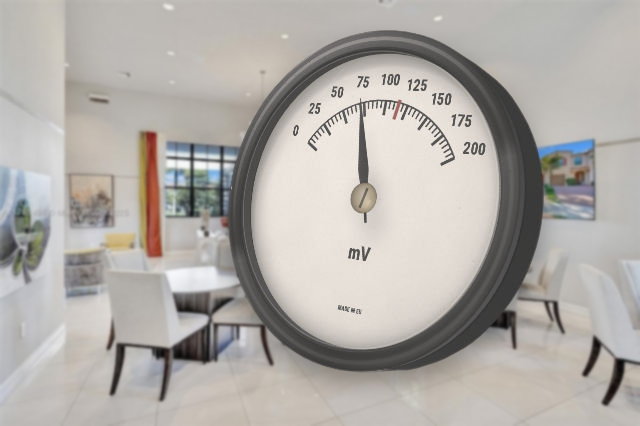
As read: **75** mV
